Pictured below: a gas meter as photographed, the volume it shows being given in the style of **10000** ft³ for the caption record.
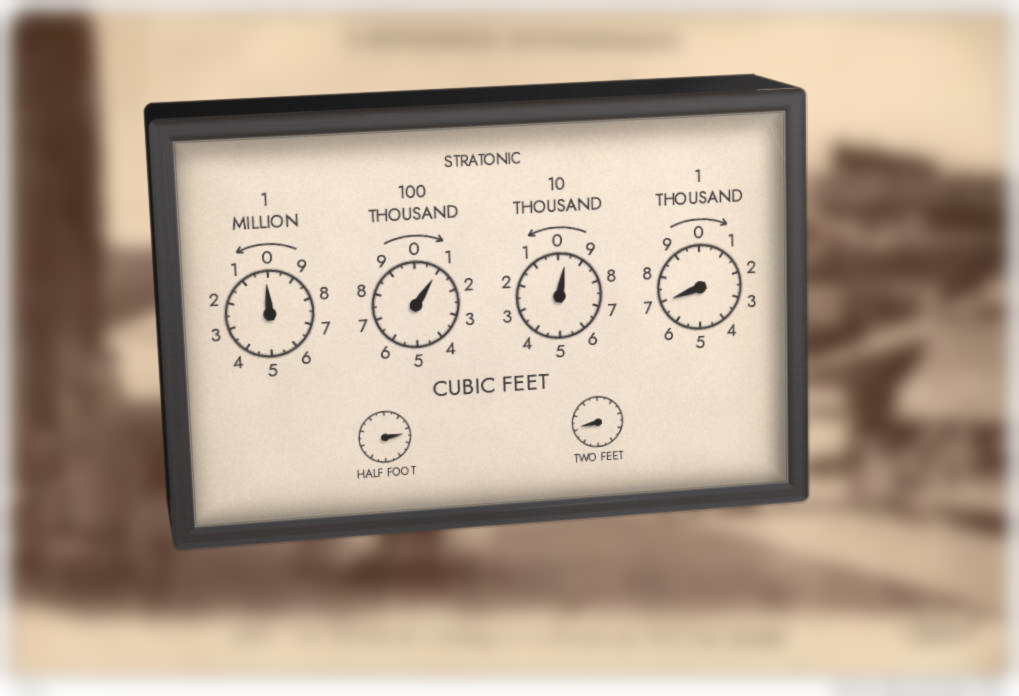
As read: **9700** ft³
